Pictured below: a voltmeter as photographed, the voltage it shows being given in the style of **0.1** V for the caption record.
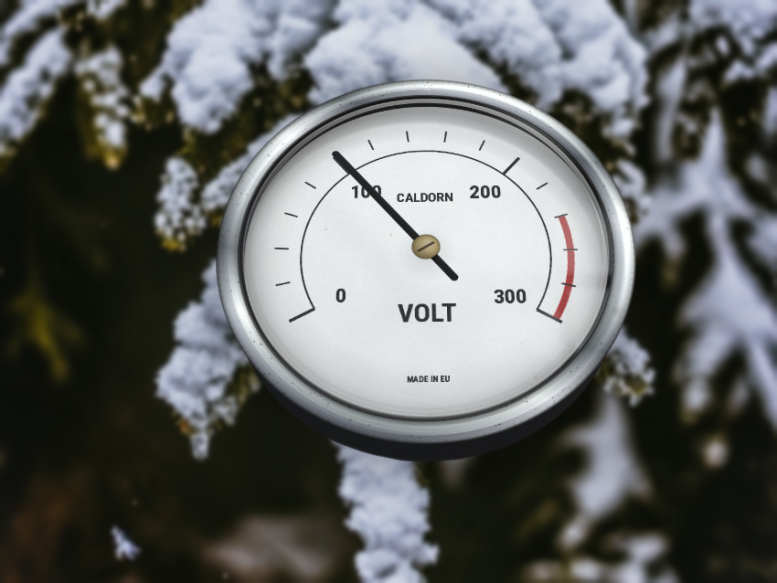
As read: **100** V
